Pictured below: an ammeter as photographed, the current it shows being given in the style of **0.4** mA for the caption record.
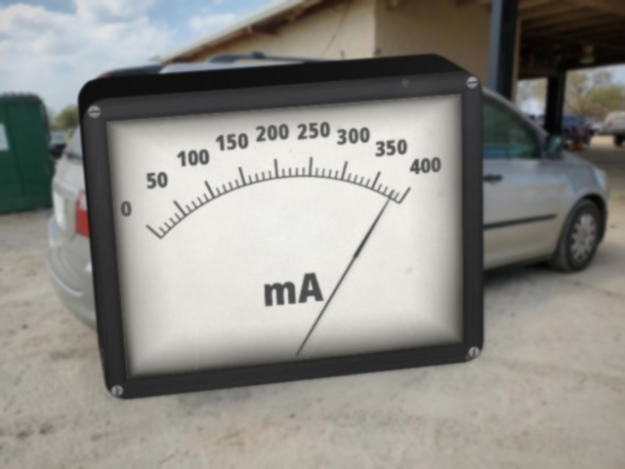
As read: **380** mA
